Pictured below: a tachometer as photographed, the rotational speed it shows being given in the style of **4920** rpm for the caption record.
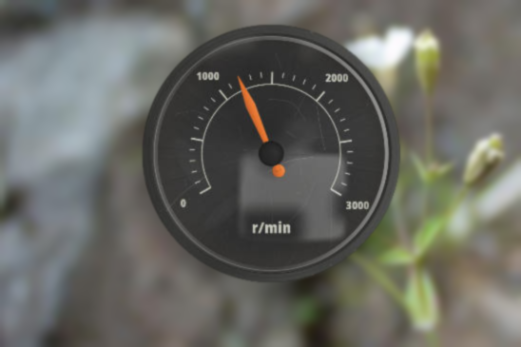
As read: **1200** rpm
